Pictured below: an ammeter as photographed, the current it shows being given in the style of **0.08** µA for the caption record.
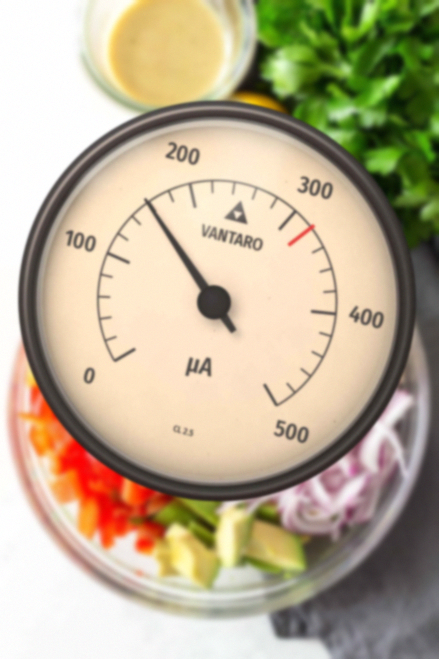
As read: **160** µA
